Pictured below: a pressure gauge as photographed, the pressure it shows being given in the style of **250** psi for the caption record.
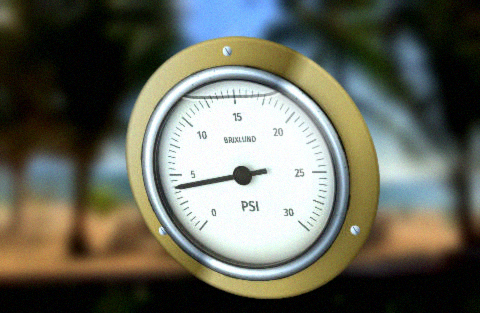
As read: **4** psi
